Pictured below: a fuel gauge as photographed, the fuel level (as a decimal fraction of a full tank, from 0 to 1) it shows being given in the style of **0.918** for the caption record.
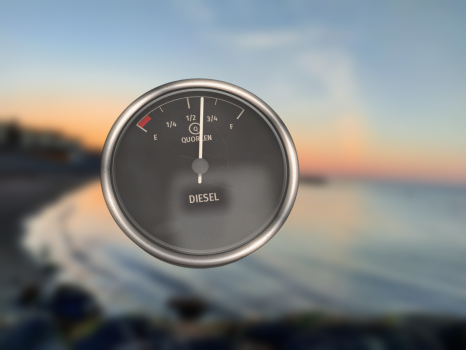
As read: **0.625**
